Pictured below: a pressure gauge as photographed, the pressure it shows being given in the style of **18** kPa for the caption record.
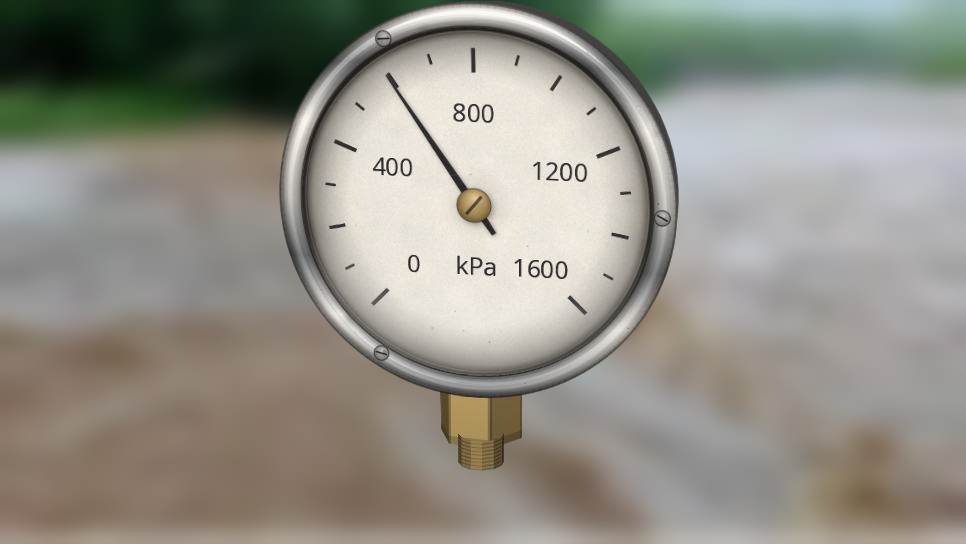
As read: **600** kPa
